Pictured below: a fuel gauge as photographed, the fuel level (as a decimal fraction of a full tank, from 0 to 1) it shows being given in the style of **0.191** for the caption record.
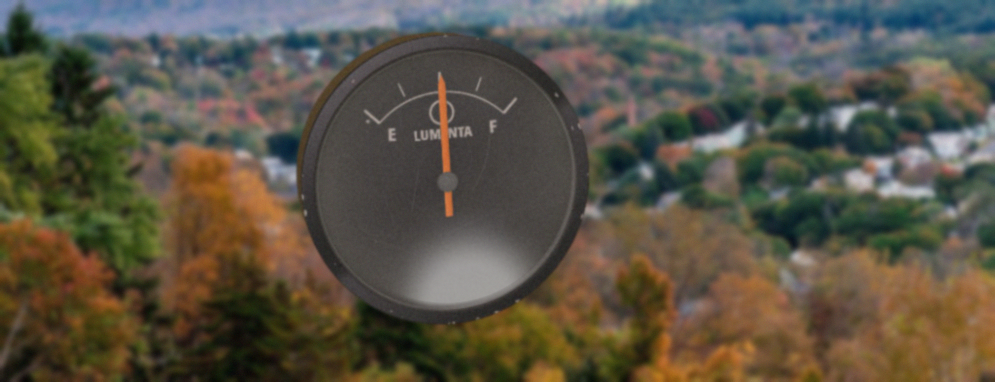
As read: **0.5**
